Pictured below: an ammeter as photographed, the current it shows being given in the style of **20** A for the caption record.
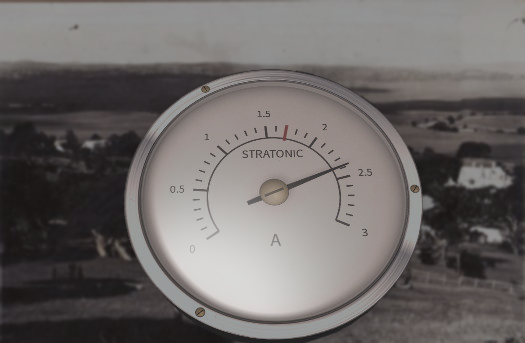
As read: **2.4** A
